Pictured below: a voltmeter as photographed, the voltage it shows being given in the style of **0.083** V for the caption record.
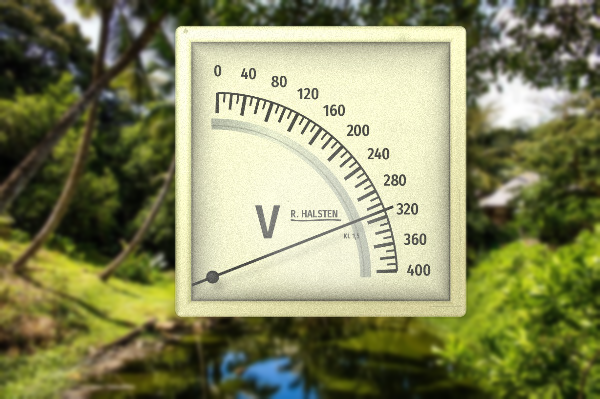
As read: **310** V
